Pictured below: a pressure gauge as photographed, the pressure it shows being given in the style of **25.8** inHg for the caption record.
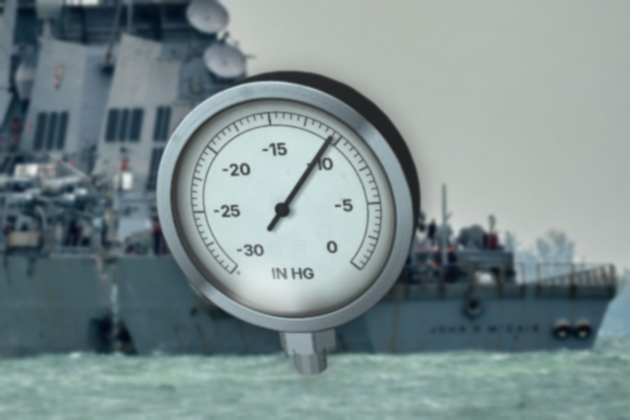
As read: **-10.5** inHg
